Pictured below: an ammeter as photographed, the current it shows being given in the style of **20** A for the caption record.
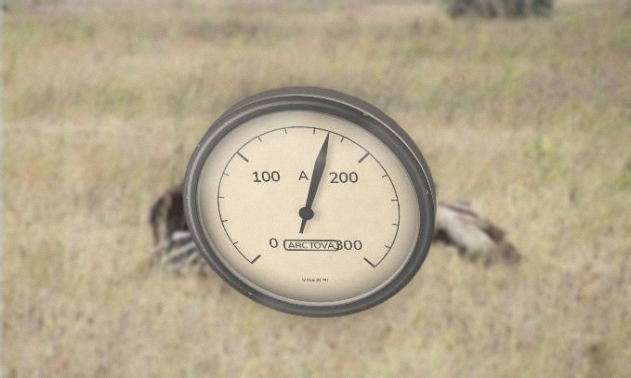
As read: **170** A
